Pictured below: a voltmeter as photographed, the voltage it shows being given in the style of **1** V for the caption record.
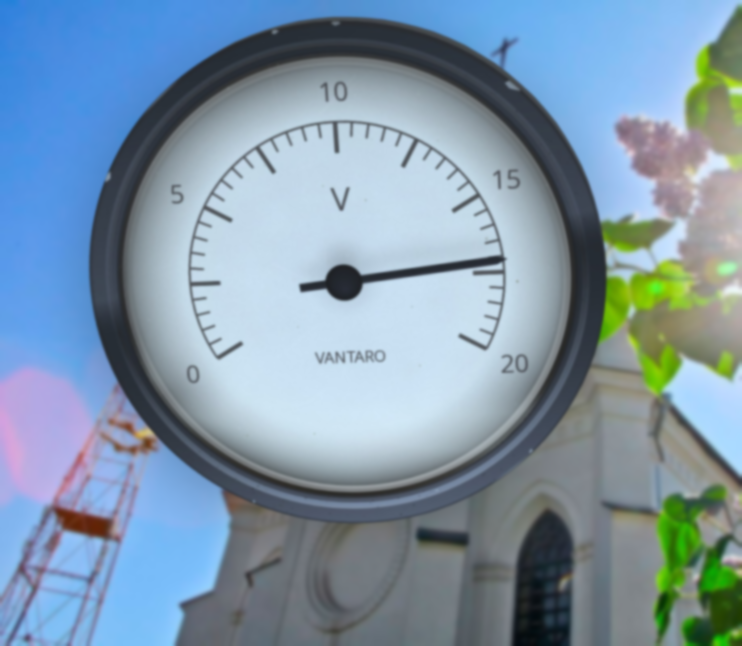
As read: **17** V
